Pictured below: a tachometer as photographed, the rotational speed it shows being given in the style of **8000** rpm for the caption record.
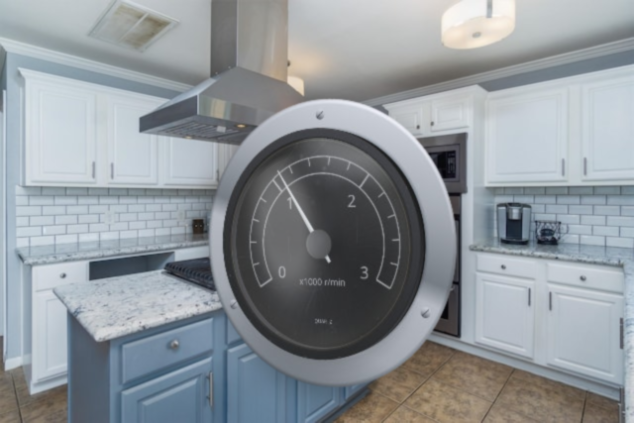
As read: **1100** rpm
